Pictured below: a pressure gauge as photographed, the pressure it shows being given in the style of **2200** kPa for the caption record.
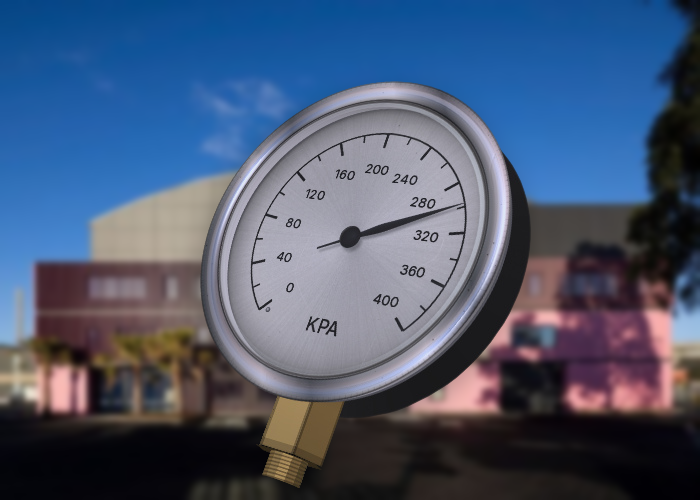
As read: **300** kPa
